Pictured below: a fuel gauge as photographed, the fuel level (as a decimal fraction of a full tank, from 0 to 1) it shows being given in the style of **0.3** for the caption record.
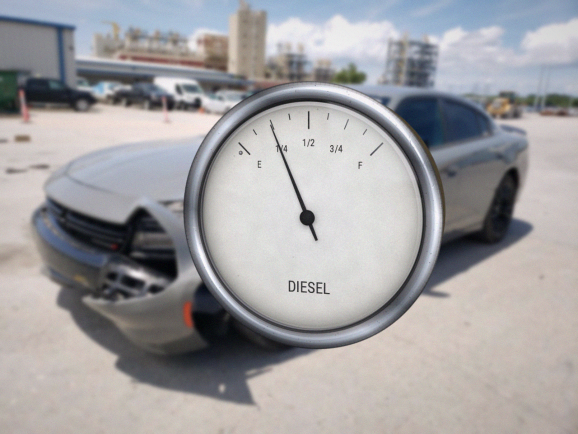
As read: **0.25**
